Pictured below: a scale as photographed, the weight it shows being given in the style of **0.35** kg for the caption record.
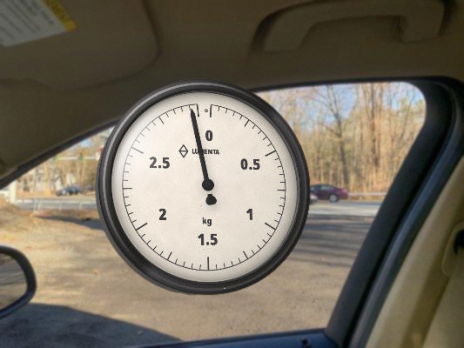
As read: **2.95** kg
